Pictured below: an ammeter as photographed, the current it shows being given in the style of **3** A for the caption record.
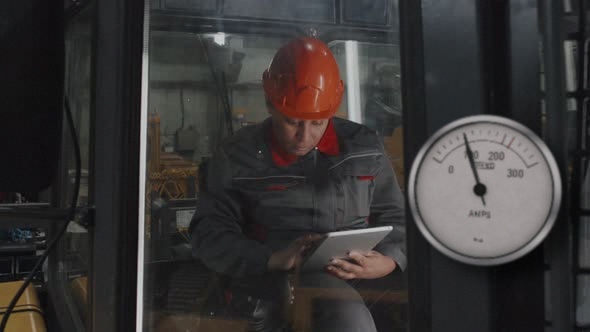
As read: **100** A
